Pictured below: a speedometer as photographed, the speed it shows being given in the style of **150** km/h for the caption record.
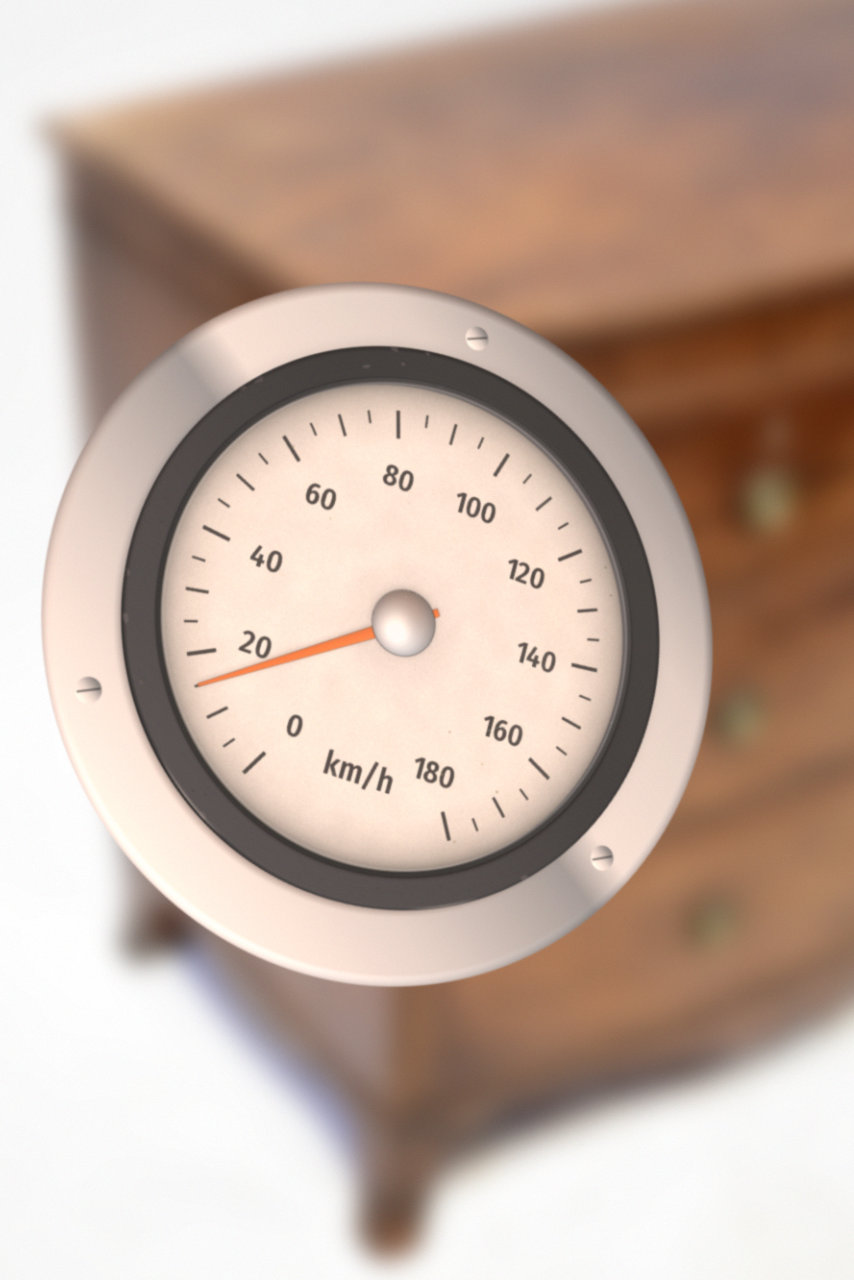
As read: **15** km/h
